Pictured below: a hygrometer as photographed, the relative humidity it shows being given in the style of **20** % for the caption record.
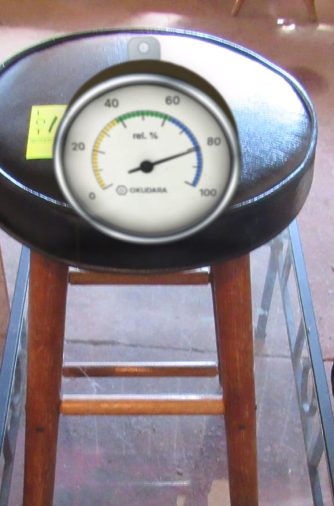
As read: **80** %
